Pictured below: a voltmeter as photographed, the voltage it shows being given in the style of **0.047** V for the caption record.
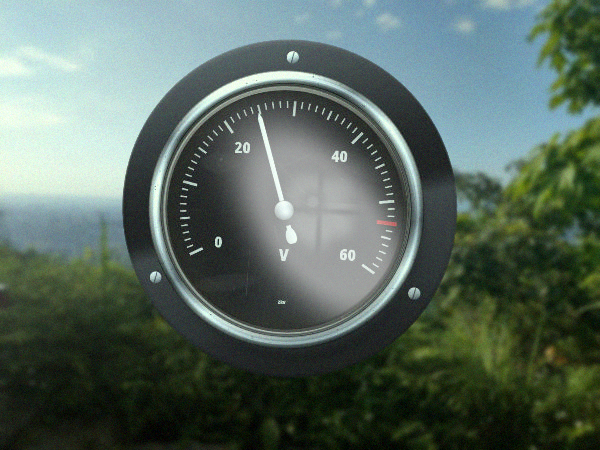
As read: **25** V
